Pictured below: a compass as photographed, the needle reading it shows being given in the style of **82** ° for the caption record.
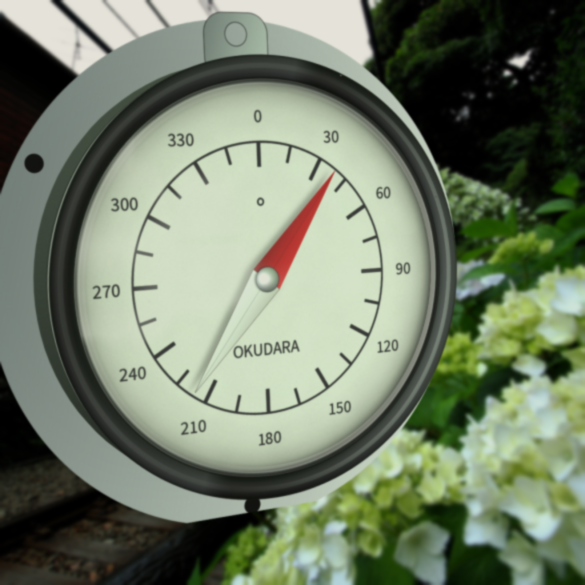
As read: **37.5** °
